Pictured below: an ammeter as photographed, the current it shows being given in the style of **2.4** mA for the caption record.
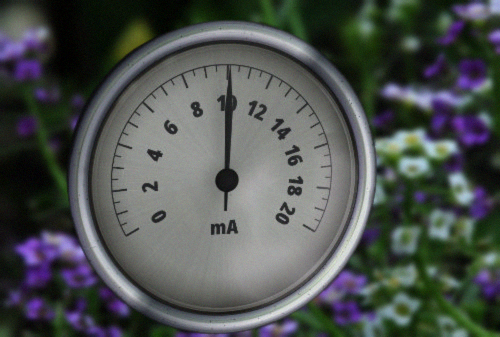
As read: **10** mA
